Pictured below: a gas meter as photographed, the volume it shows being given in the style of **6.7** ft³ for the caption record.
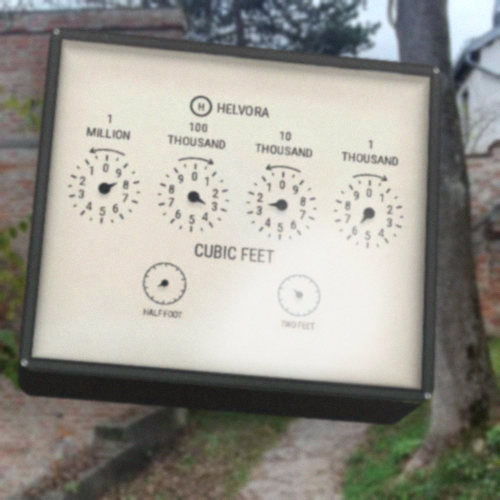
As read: **832600** ft³
